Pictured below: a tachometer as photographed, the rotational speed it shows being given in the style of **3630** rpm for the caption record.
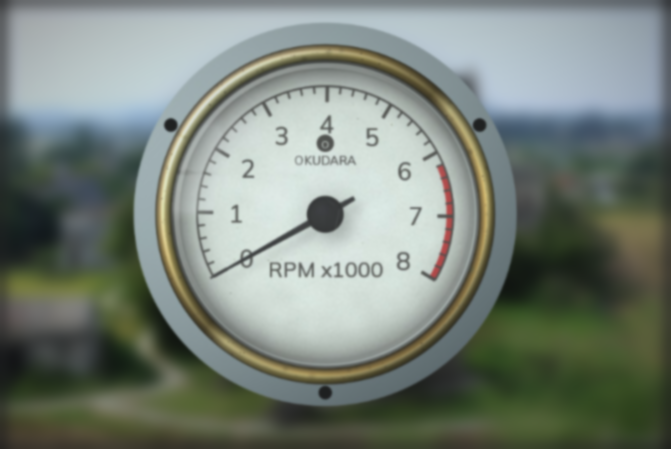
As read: **0** rpm
